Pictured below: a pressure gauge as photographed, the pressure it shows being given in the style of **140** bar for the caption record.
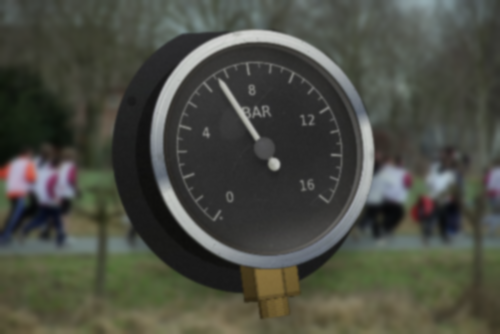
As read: **6.5** bar
